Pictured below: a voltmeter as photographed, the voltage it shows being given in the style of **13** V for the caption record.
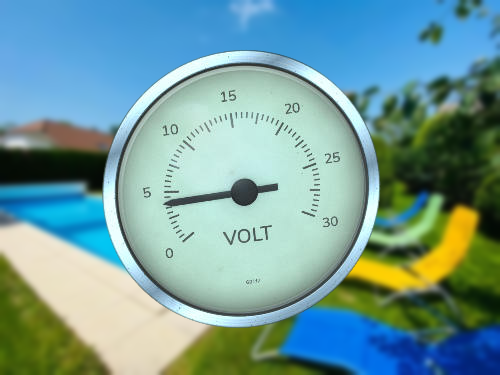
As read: **4** V
